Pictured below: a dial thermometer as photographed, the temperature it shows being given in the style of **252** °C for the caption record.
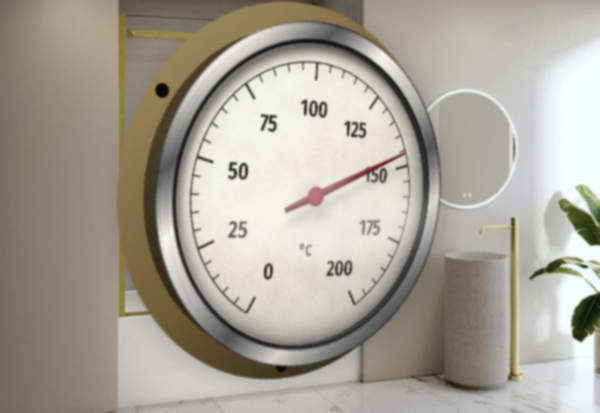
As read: **145** °C
